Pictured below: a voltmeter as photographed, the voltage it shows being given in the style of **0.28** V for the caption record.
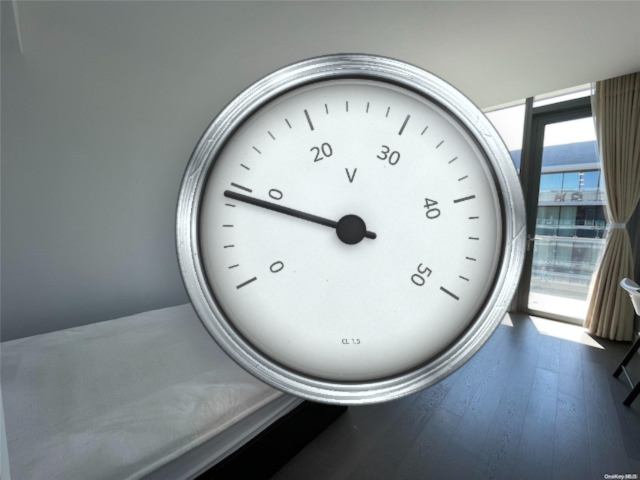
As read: **9** V
